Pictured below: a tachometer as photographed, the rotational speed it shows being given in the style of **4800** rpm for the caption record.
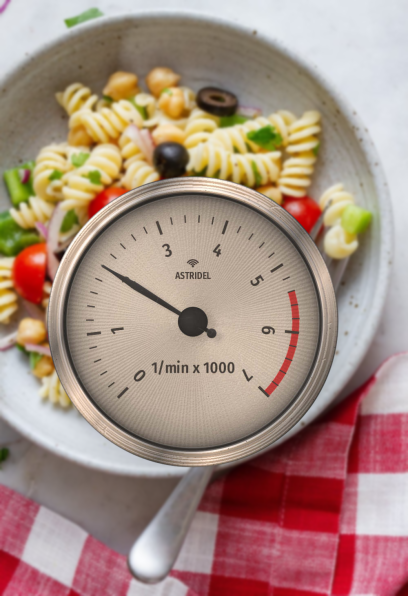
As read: **2000** rpm
